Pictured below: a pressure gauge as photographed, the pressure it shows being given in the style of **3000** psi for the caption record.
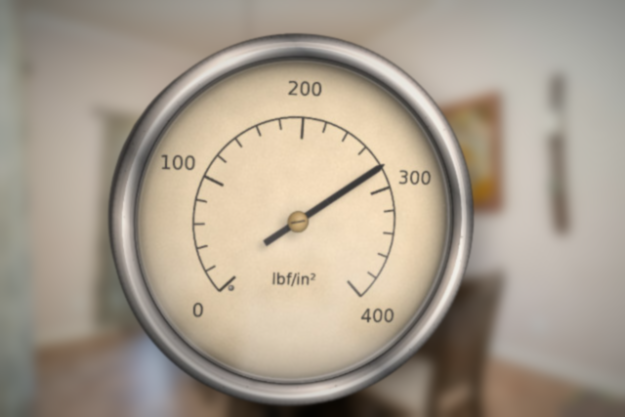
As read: **280** psi
